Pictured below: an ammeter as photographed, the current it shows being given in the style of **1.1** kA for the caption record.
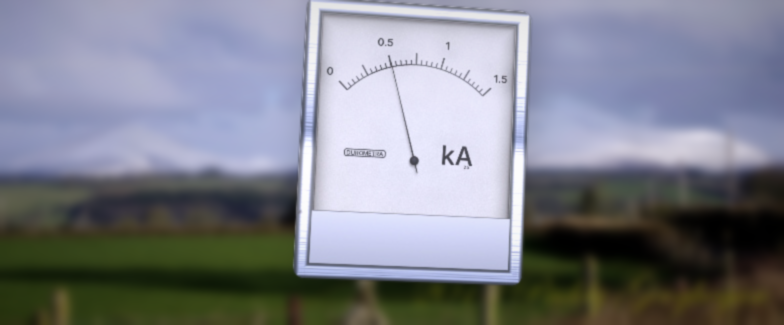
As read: **0.5** kA
